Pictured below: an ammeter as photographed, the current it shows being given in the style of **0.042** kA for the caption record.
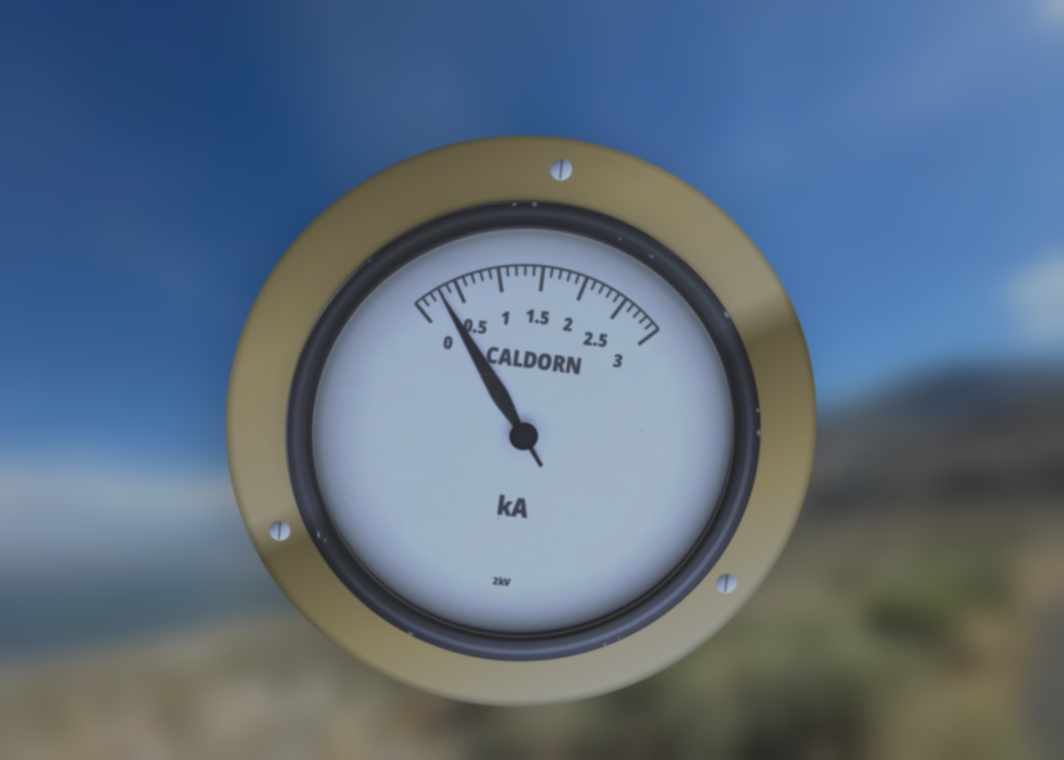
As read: **0.3** kA
